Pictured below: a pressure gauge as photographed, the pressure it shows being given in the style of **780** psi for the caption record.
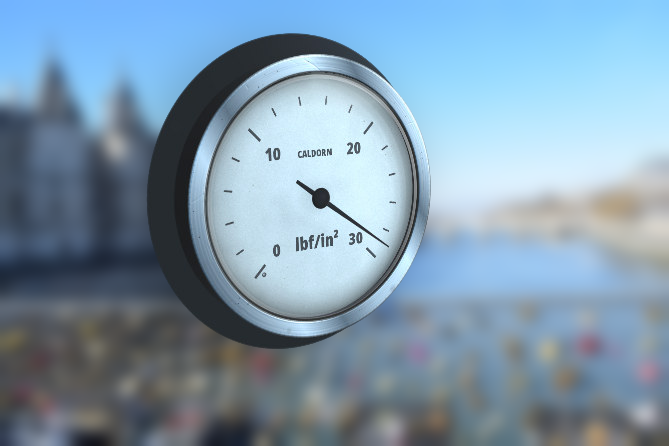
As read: **29** psi
